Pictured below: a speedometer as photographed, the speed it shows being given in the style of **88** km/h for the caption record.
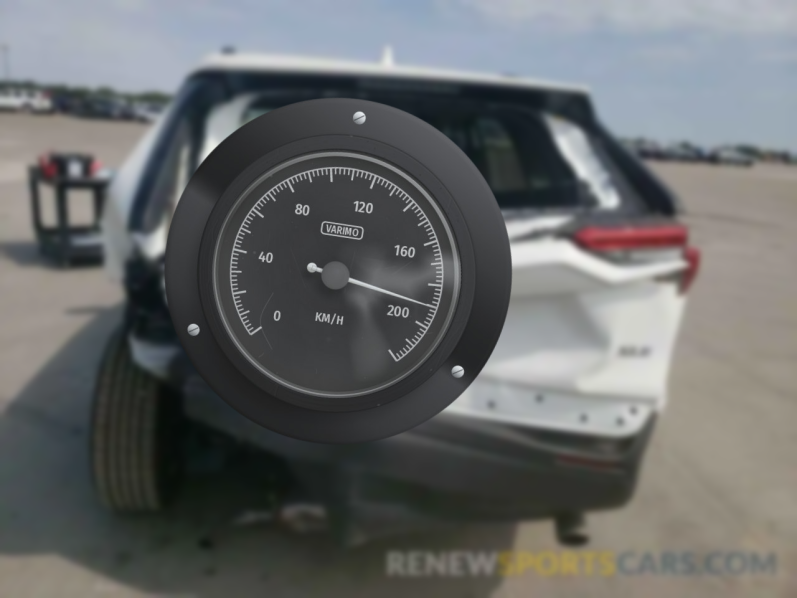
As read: **190** km/h
